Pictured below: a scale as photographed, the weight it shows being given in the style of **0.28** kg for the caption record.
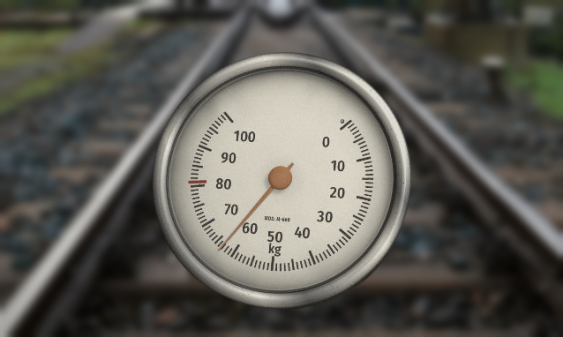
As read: **63** kg
